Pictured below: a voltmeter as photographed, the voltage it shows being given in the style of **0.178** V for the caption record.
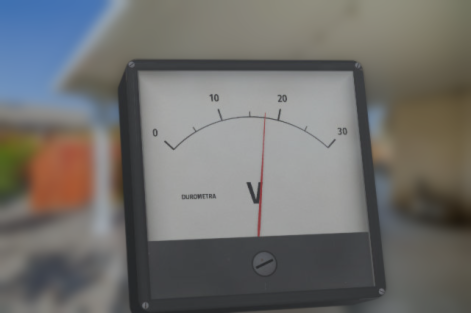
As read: **17.5** V
